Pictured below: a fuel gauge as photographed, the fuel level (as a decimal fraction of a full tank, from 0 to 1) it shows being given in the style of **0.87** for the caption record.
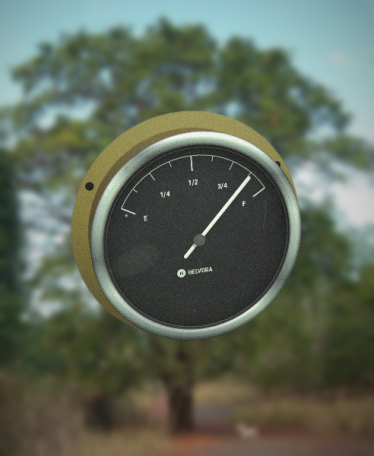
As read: **0.875**
